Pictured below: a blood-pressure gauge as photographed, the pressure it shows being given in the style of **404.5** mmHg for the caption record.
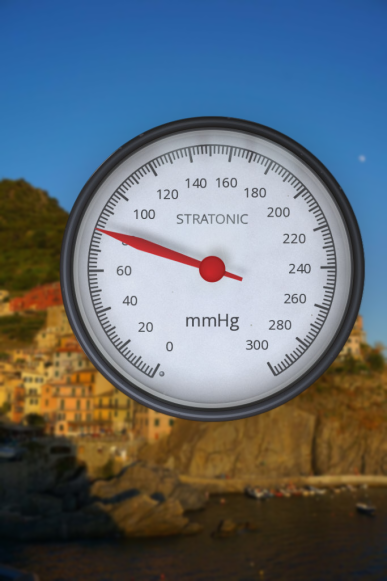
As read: **80** mmHg
